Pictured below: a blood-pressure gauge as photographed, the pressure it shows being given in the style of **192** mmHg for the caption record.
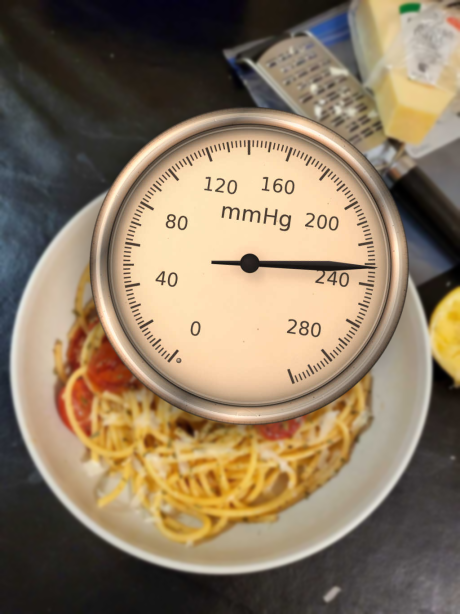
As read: **232** mmHg
